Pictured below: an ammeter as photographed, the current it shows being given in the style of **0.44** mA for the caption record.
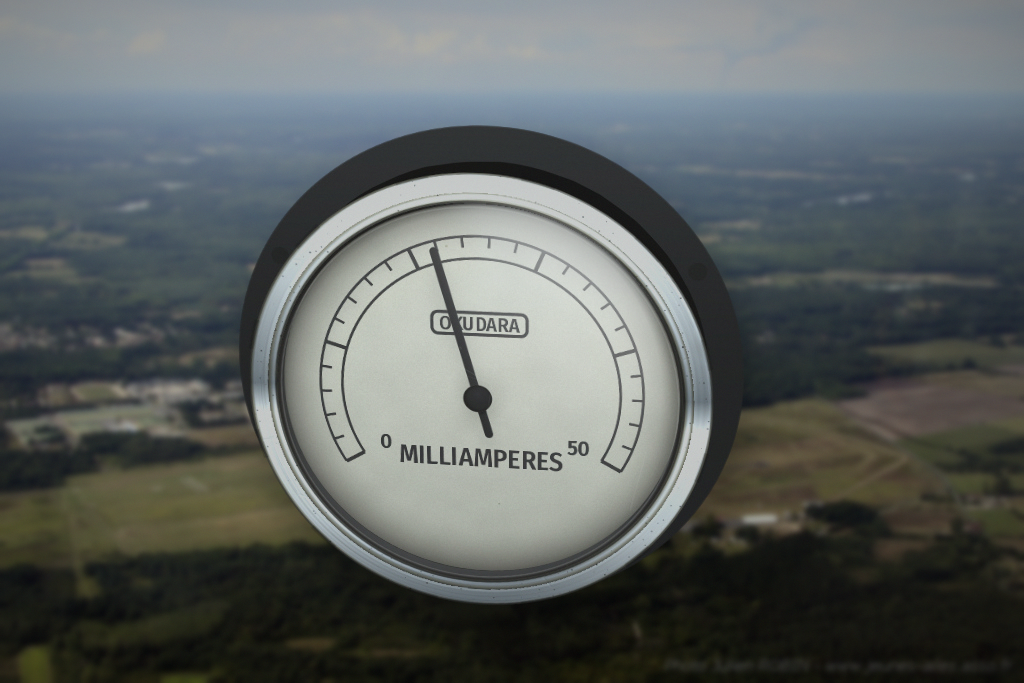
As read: **22** mA
